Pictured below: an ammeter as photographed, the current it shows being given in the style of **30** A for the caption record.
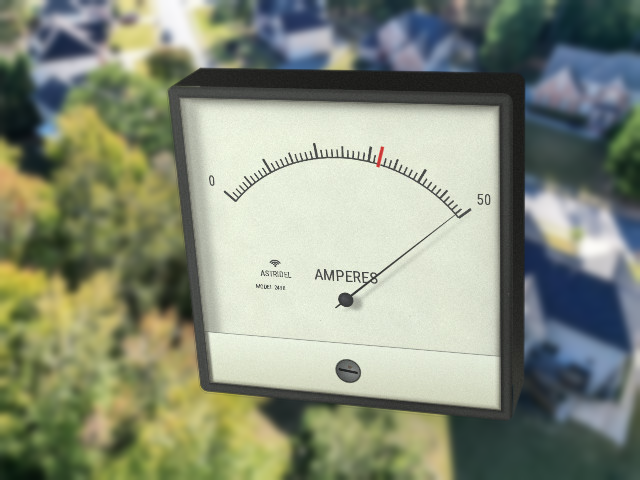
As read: **49** A
